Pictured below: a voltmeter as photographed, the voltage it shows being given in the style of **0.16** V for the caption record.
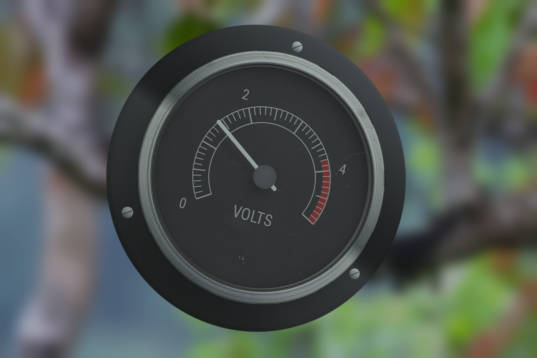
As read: **1.4** V
